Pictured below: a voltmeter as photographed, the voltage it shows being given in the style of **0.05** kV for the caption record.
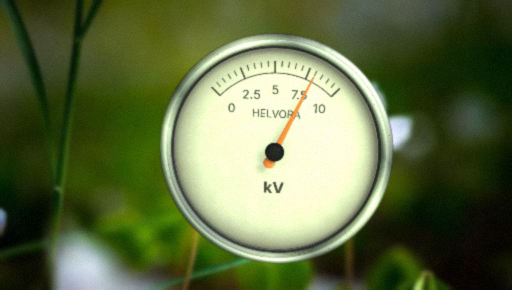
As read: **8** kV
